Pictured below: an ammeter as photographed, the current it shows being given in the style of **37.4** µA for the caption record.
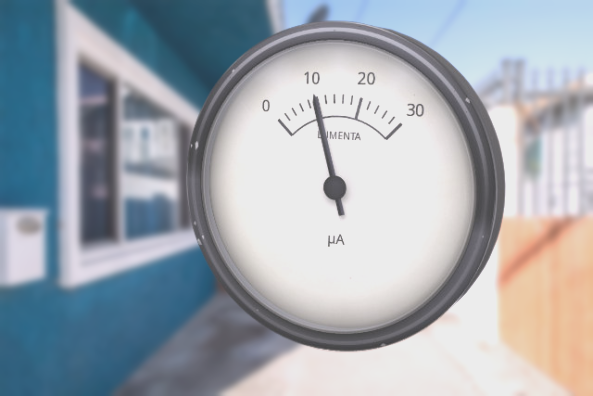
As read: **10** µA
